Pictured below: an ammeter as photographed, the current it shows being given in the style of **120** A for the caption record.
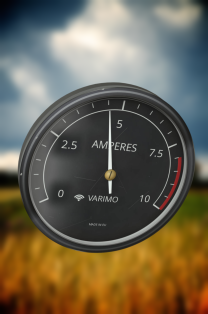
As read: **4.5** A
